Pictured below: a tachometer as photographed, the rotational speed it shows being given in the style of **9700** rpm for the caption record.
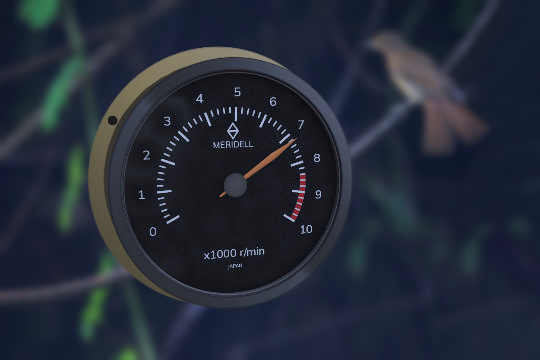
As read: **7200** rpm
